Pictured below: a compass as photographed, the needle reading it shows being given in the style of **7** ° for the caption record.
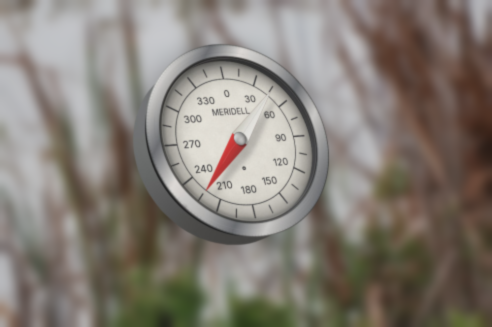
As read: **225** °
